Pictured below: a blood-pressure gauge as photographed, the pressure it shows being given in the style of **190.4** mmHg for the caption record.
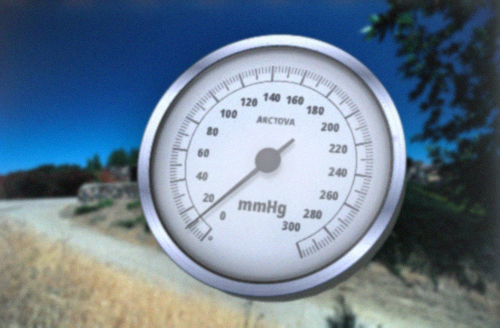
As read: **10** mmHg
